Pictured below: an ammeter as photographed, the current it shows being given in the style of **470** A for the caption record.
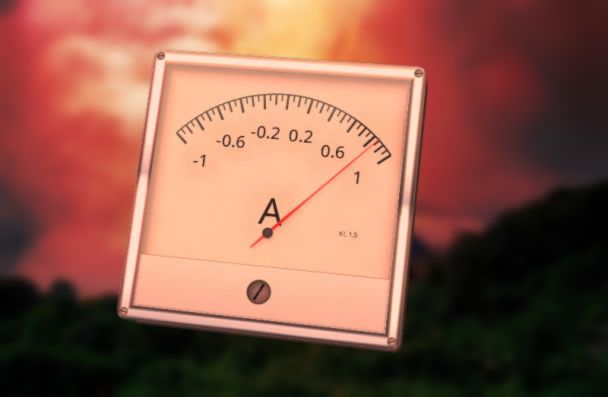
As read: **0.85** A
